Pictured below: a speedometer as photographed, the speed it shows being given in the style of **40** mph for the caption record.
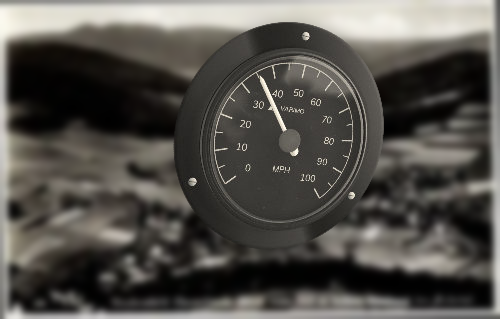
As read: **35** mph
